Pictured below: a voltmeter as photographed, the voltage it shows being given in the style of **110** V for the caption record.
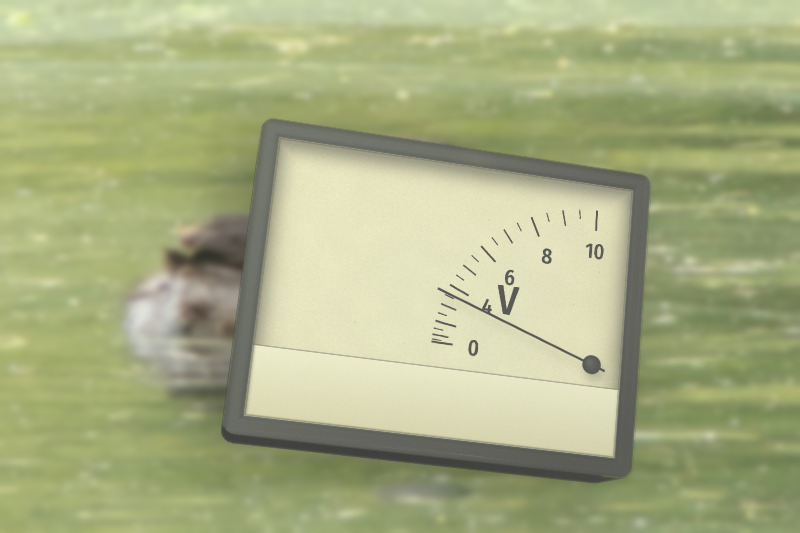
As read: **3.5** V
